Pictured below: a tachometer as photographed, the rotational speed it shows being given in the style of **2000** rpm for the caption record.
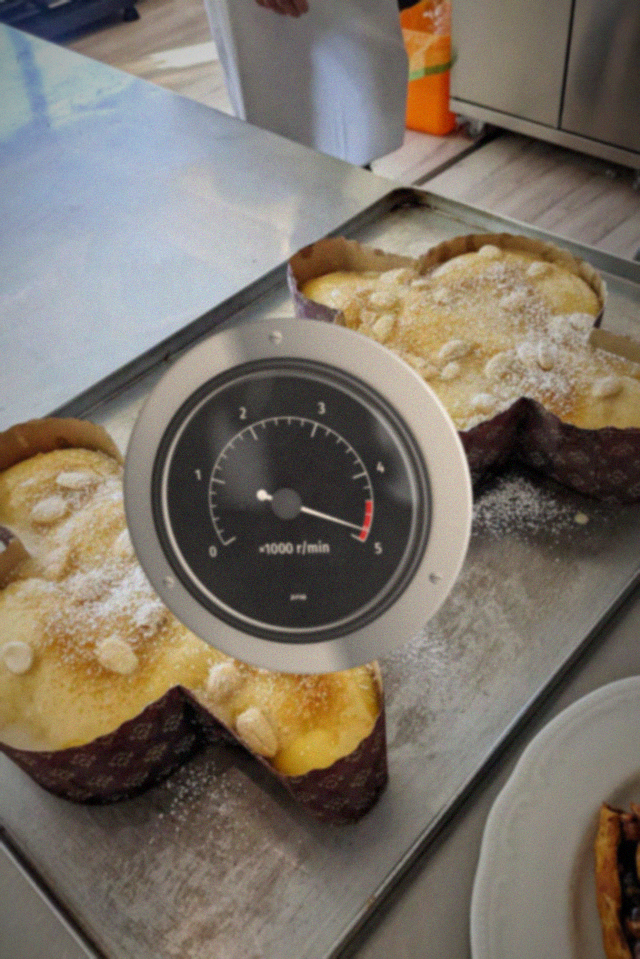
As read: **4800** rpm
